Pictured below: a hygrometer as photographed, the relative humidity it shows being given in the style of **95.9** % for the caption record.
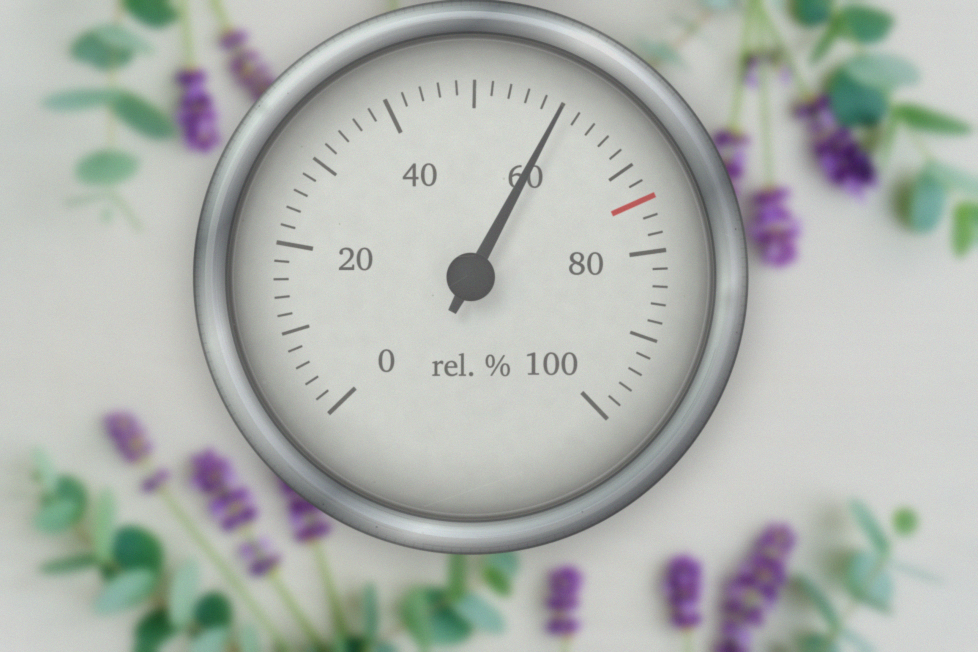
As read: **60** %
